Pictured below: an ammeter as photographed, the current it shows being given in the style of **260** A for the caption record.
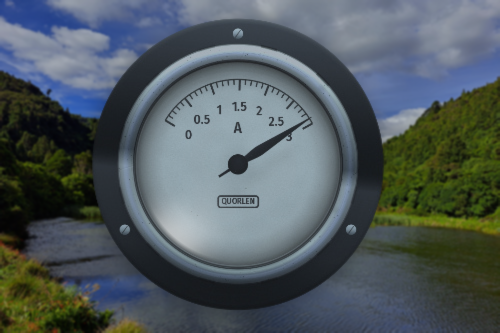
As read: **2.9** A
